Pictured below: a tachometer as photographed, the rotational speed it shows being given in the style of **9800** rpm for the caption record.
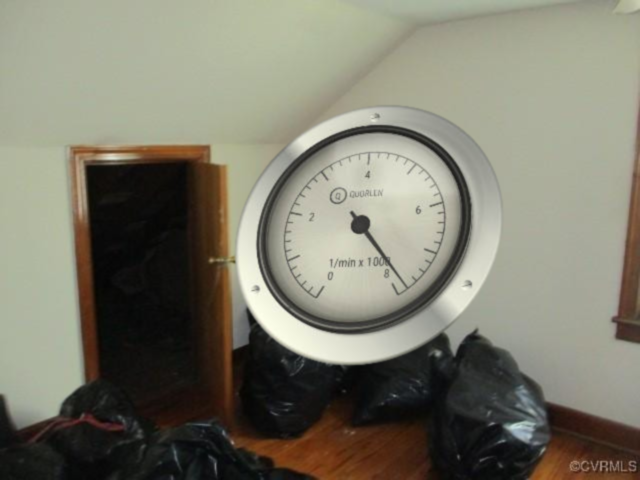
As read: **7800** rpm
